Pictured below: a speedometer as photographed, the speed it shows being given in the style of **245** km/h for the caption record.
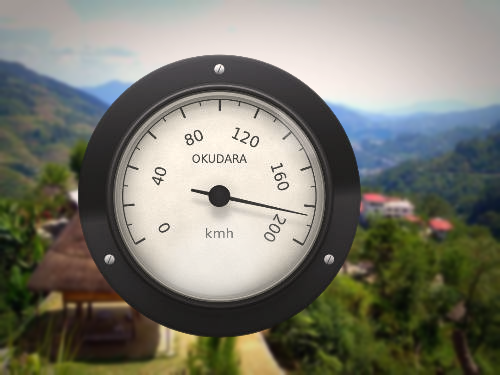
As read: **185** km/h
